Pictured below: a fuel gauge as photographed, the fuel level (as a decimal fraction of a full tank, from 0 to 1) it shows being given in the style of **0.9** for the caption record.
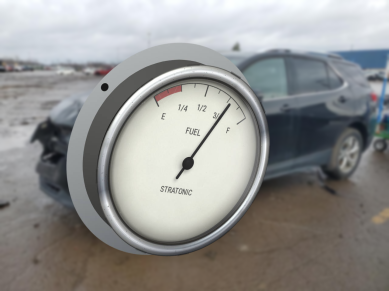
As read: **0.75**
